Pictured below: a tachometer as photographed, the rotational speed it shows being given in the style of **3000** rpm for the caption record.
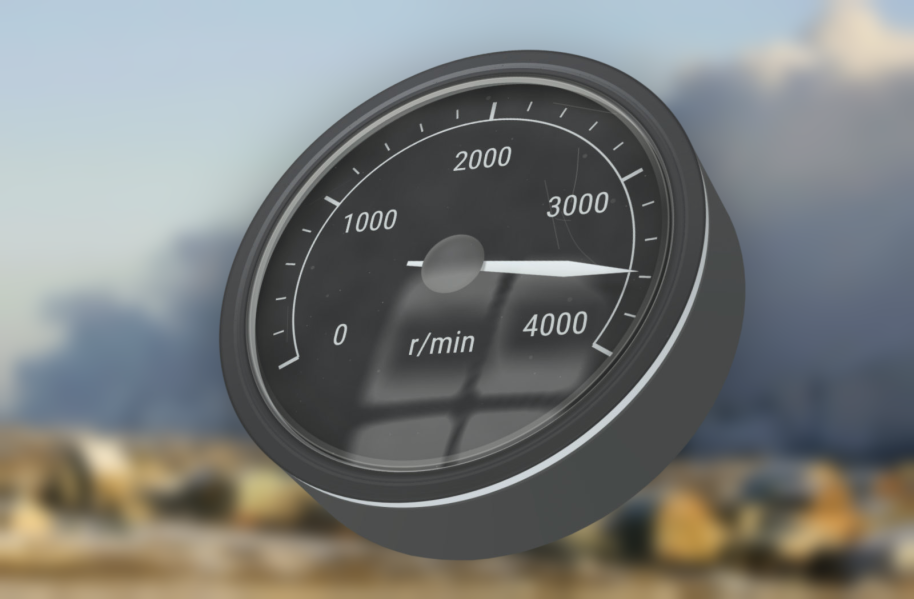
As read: **3600** rpm
